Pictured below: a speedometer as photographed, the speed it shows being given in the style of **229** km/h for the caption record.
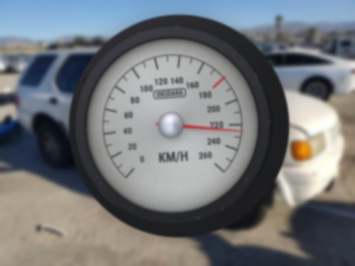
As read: **225** km/h
